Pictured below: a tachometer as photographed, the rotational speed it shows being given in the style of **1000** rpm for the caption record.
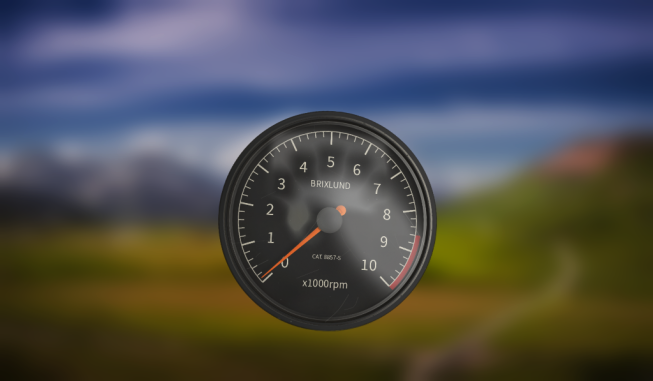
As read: **100** rpm
